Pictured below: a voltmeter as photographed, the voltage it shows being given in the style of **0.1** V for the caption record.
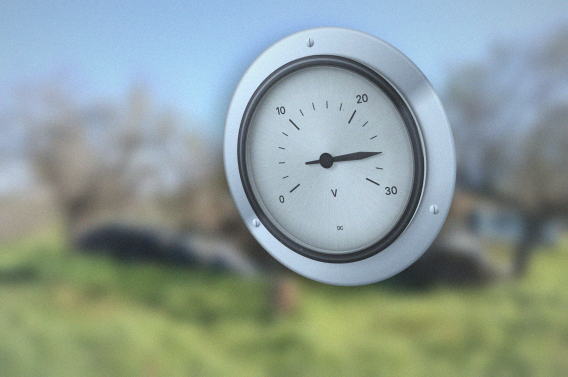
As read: **26** V
